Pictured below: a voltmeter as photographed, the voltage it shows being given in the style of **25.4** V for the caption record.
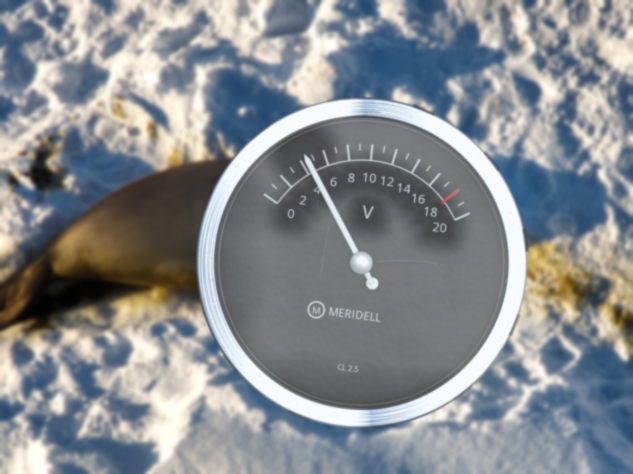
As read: **4.5** V
